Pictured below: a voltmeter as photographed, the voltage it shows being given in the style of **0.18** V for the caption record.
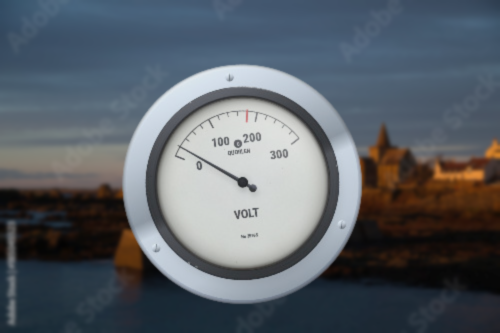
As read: **20** V
